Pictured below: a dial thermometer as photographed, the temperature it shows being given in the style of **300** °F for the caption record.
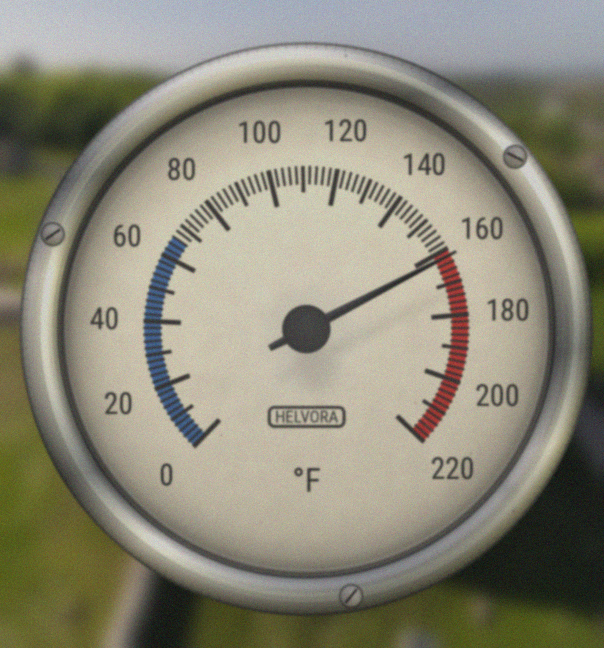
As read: **162** °F
